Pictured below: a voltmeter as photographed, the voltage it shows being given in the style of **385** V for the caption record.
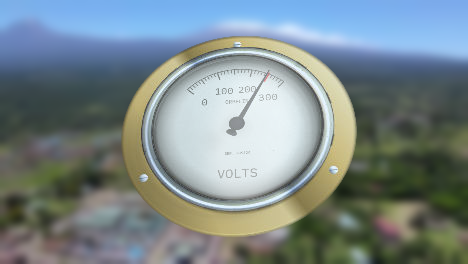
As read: **250** V
